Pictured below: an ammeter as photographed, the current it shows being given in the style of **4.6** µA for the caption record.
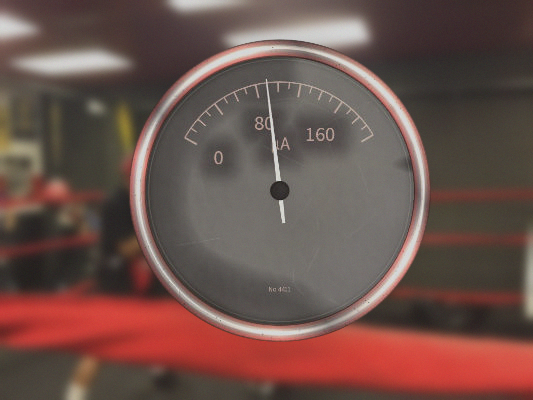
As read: **90** µA
